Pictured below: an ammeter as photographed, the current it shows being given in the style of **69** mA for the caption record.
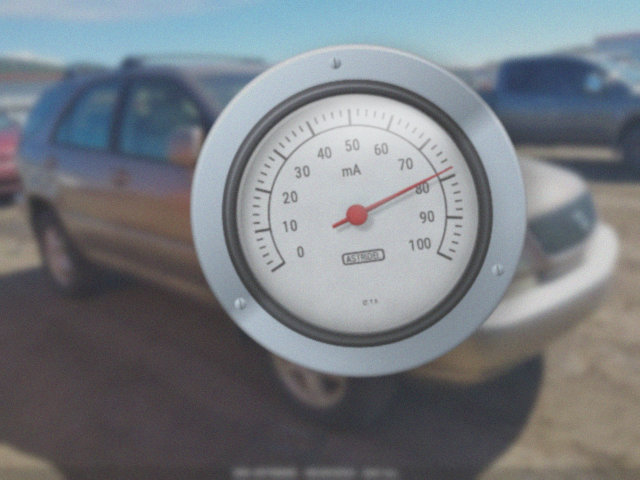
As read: **78** mA
